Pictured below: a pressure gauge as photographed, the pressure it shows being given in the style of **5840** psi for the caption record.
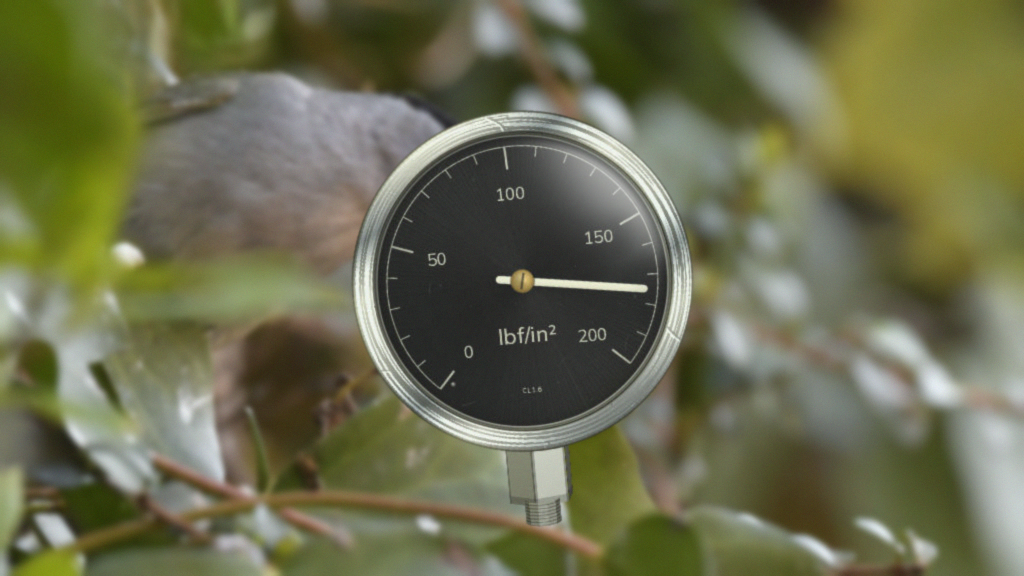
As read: **175** psi
